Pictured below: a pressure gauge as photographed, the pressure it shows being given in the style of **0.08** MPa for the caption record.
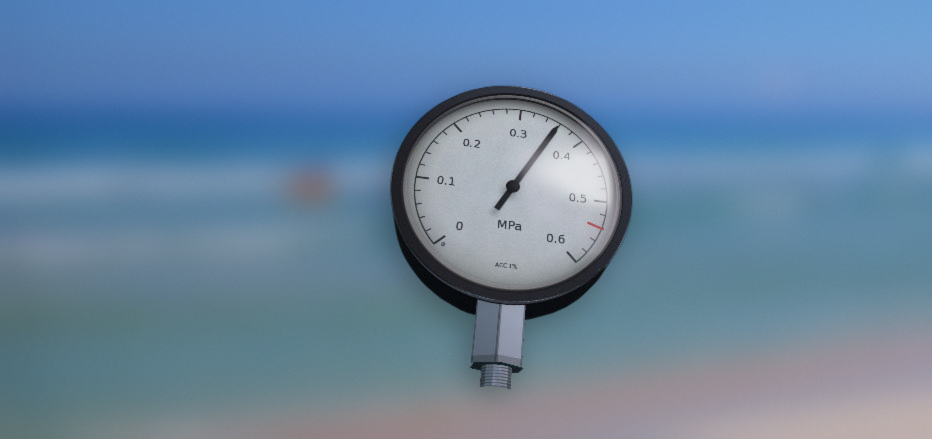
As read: **0.36** MPa
